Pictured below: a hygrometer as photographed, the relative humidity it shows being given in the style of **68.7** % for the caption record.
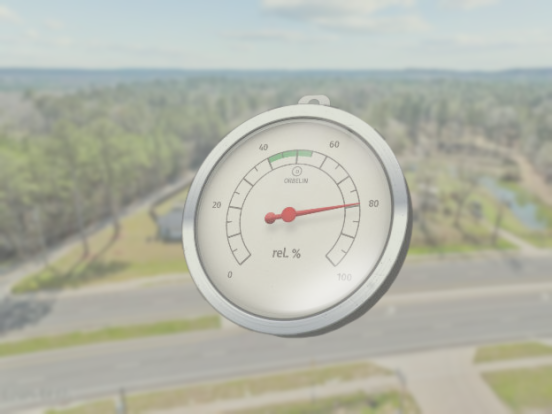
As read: **80** %
